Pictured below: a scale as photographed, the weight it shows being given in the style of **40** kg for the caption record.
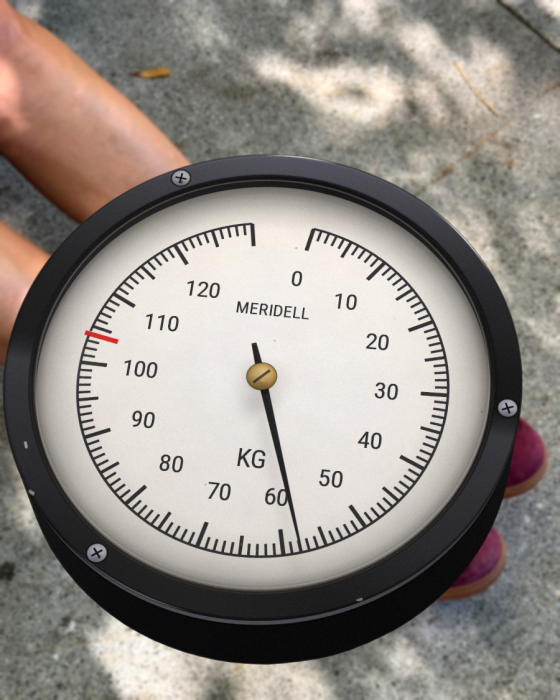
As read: **58** kg
